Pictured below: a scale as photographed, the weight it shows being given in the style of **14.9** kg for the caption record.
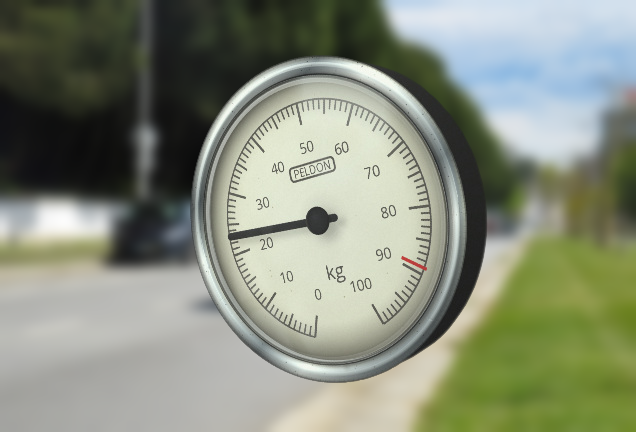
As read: **23** kg
